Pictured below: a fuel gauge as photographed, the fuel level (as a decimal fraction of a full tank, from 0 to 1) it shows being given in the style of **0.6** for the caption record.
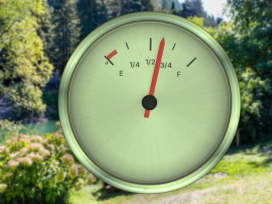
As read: **0.625**
